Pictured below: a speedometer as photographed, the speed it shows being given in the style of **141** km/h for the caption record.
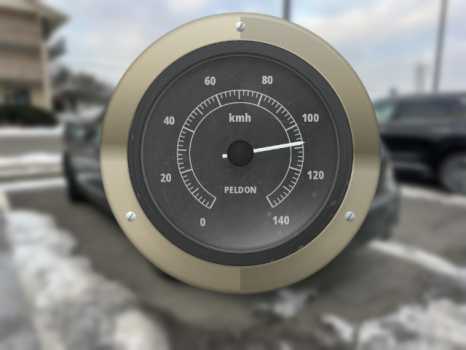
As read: **108** km/h
